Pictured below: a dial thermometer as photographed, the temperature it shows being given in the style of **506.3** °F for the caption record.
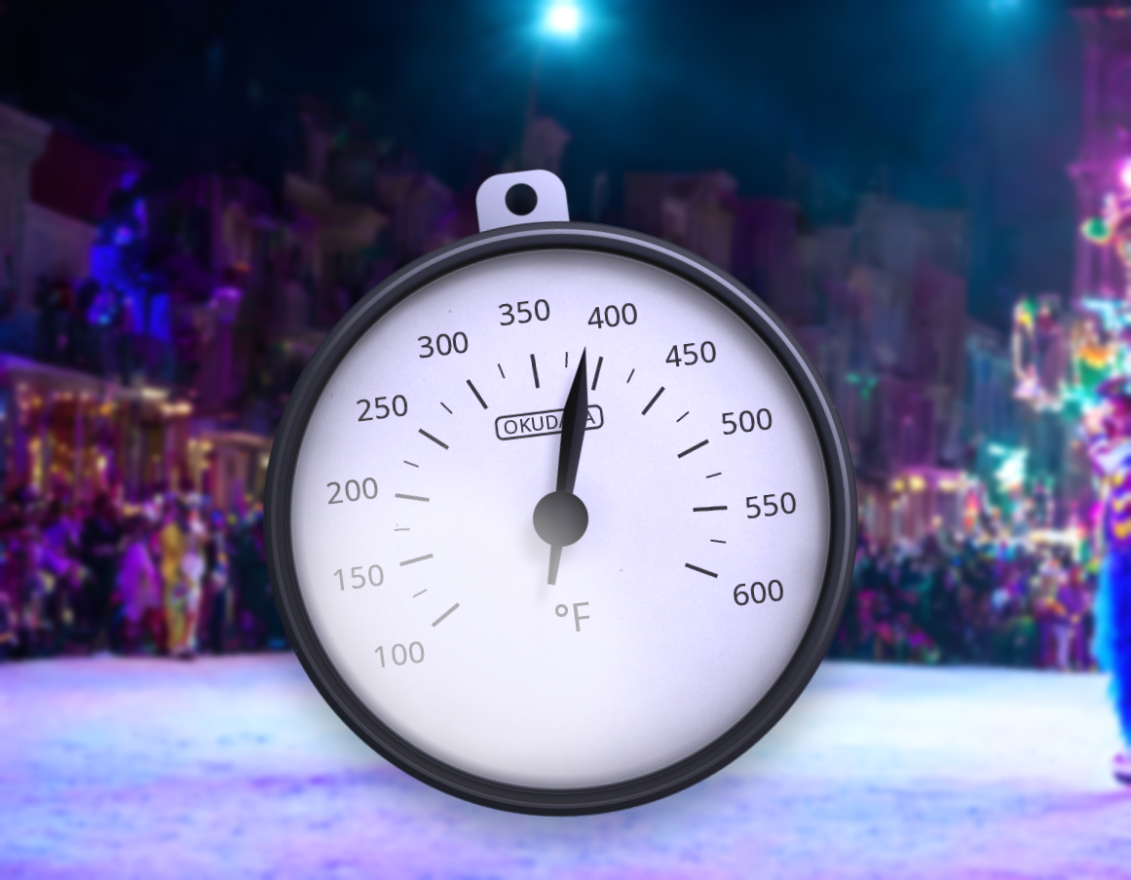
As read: **387.5** °F
